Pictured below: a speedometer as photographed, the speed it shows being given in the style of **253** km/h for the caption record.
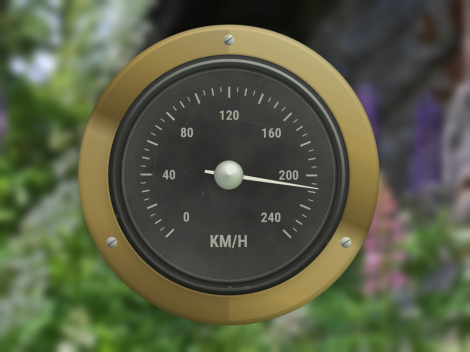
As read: **207.5** km/h
